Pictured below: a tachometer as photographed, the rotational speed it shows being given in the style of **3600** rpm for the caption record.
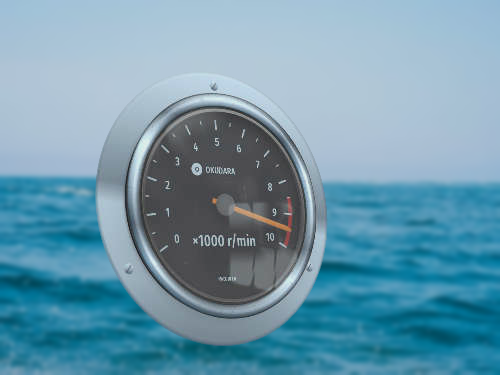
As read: **9500** rpm
